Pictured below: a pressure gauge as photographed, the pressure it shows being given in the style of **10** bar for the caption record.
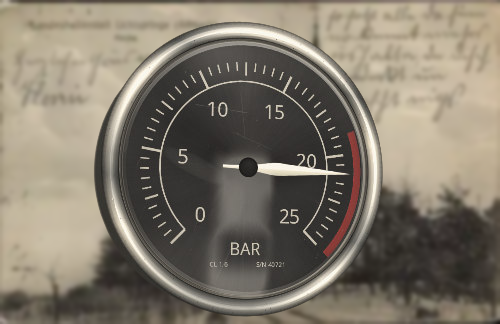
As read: **21** bar
